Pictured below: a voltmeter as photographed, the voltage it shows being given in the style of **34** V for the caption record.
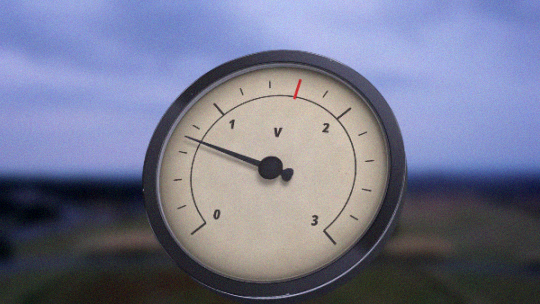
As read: **0.7** V
